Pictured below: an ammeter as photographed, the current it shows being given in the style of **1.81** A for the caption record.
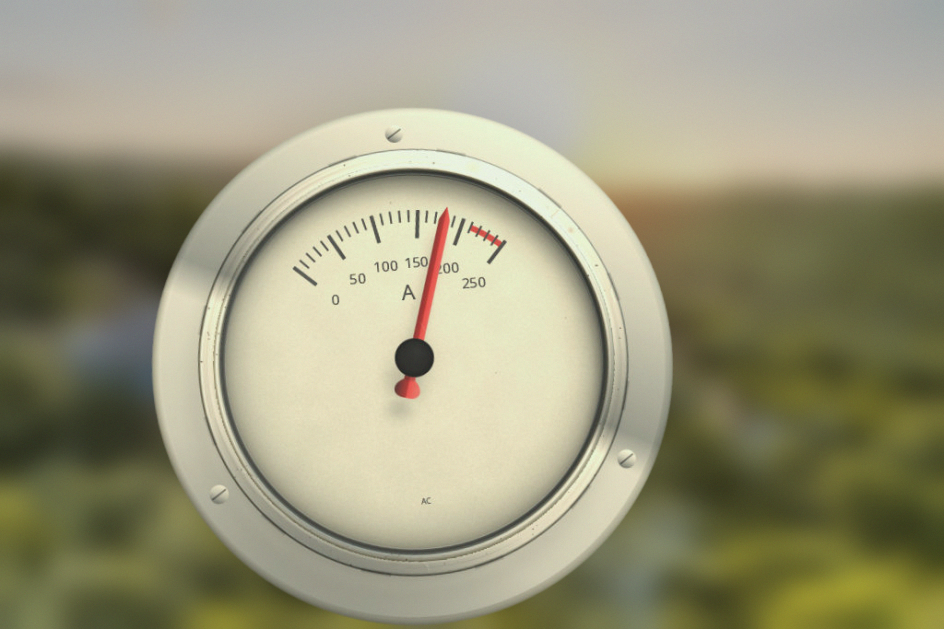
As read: **180** A
